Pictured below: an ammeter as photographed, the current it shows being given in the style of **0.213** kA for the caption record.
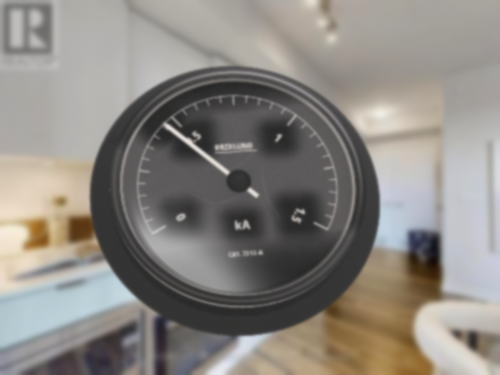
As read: **0.45** kA
